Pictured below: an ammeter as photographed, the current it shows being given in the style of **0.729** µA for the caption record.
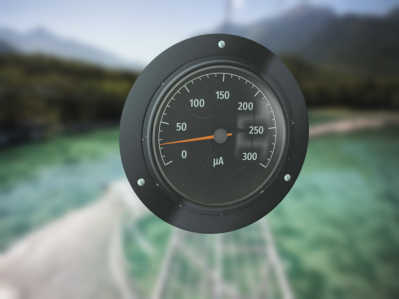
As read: **25** µA
